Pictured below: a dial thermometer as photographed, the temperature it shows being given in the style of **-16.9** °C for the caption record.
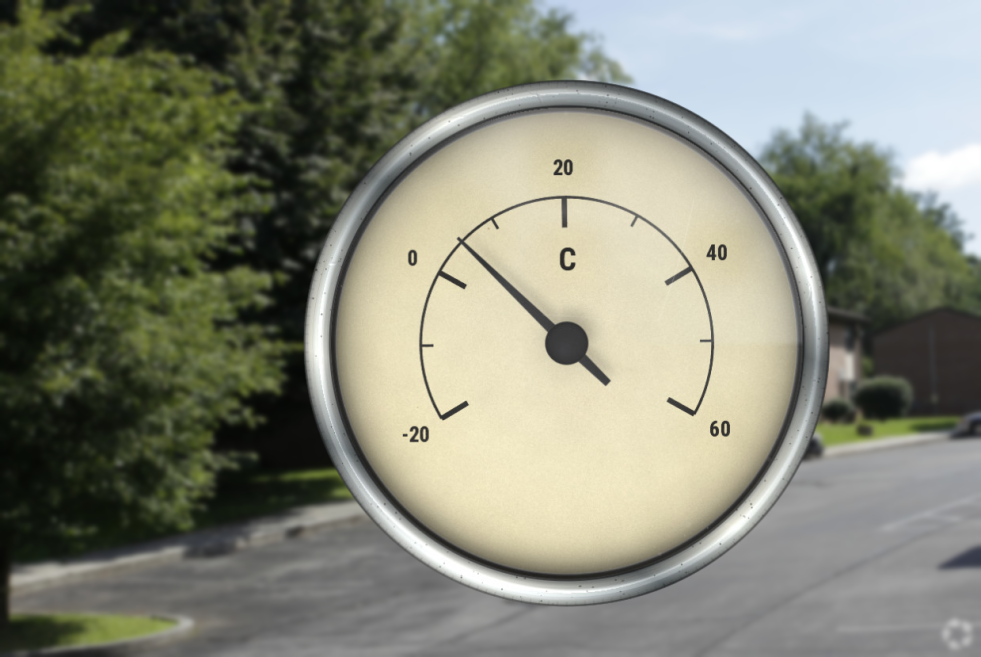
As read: **5** °C
